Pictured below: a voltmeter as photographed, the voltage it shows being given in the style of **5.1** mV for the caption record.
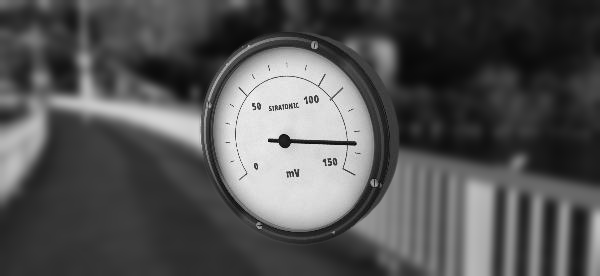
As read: **135** mV
